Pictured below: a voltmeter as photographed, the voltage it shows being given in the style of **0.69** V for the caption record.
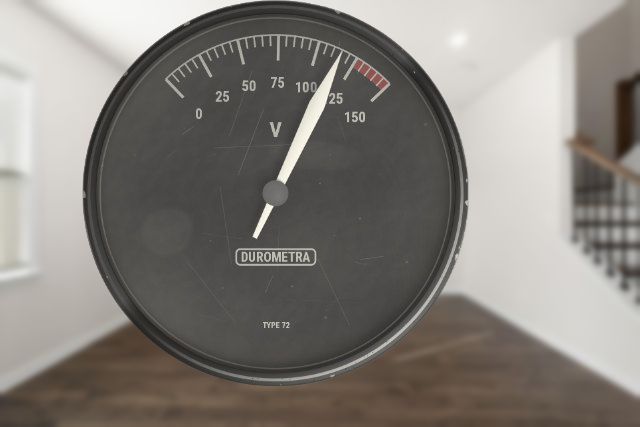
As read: **115** V
